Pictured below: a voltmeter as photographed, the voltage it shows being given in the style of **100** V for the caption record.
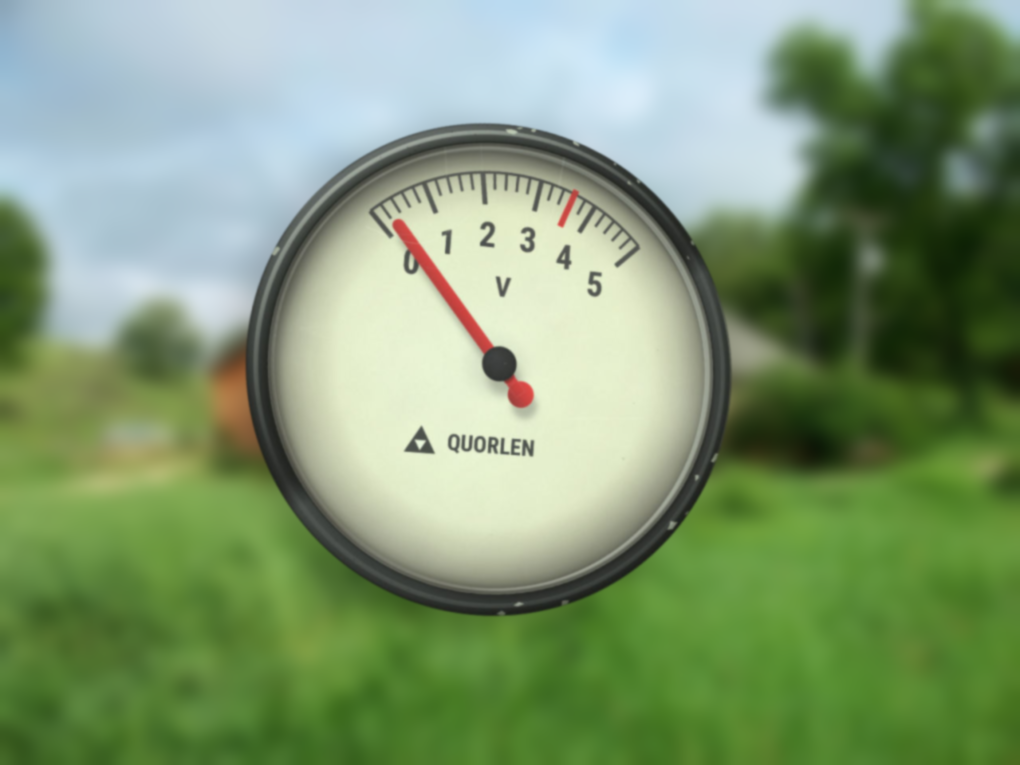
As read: **0.2** V
